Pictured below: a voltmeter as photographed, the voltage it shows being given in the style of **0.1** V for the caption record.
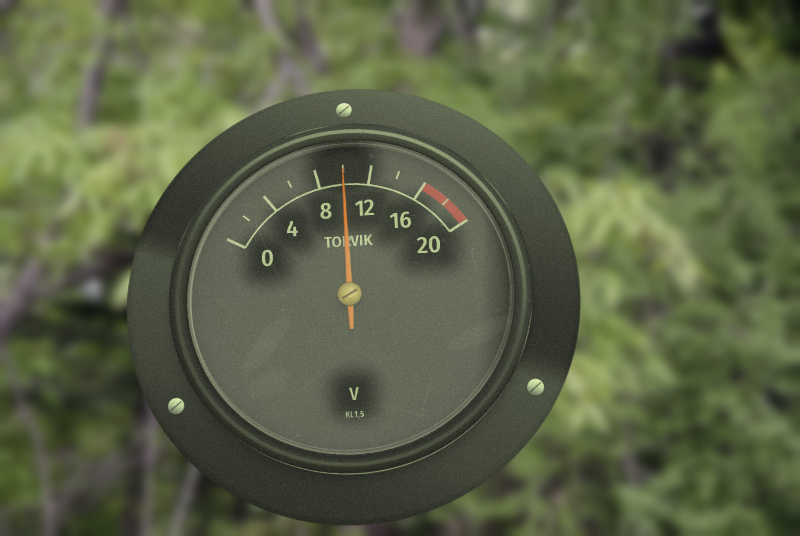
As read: **10** V
